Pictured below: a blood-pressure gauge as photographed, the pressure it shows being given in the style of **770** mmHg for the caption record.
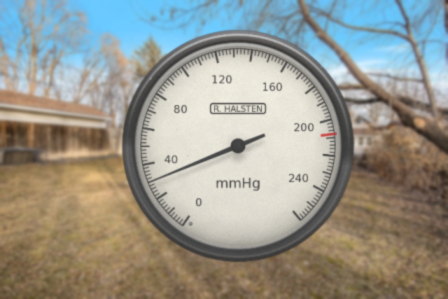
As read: **30** mmHg
